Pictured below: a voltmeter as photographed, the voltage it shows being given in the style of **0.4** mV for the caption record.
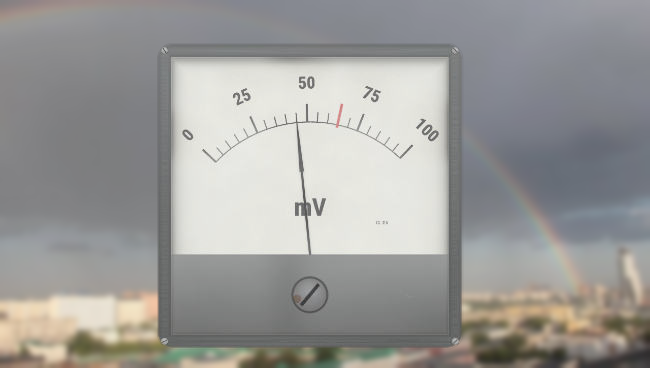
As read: **45** mV
